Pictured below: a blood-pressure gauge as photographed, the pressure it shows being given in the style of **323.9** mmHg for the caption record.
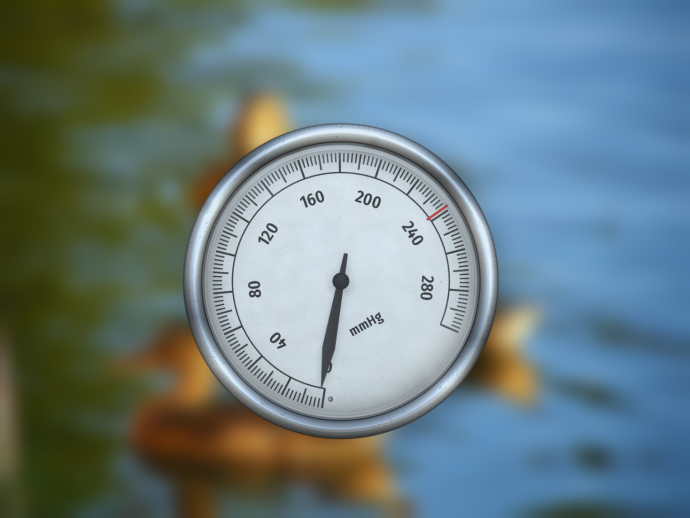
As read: **2** mmHg
